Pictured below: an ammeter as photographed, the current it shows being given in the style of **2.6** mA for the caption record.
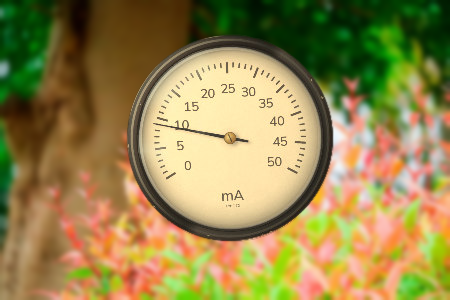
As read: **9** mA
